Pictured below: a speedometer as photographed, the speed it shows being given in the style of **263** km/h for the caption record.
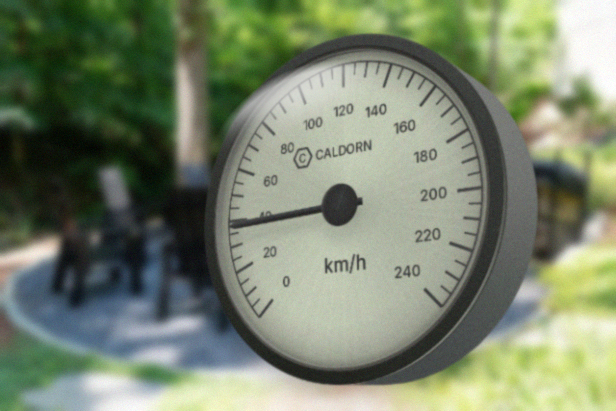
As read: **37.5** km/h
